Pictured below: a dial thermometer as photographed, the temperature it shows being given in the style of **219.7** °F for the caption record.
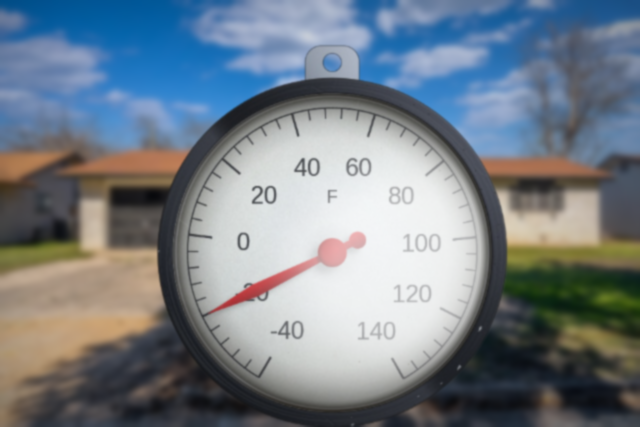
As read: **-20** °F
